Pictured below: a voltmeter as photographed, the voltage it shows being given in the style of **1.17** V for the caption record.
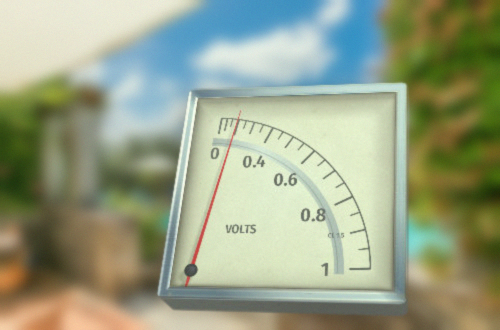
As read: **0.2** V
